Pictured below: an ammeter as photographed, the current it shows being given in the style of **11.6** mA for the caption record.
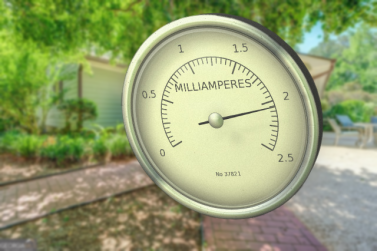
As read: **2.05** mA
